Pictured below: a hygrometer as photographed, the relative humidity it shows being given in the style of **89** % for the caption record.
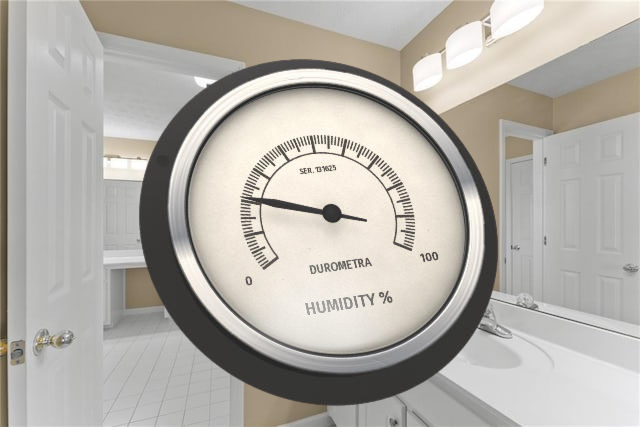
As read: **20** %
